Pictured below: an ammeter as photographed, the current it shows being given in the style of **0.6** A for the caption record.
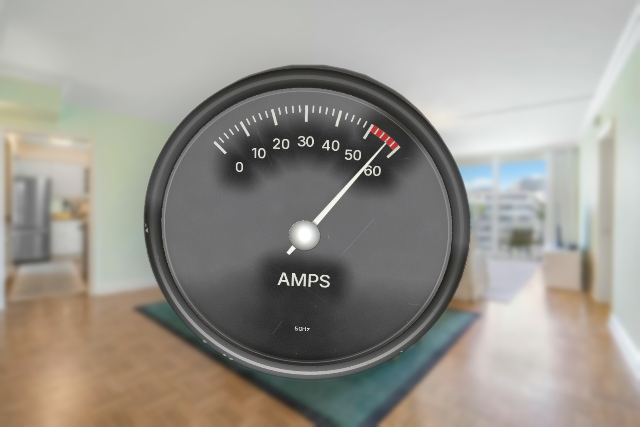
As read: **56** A
